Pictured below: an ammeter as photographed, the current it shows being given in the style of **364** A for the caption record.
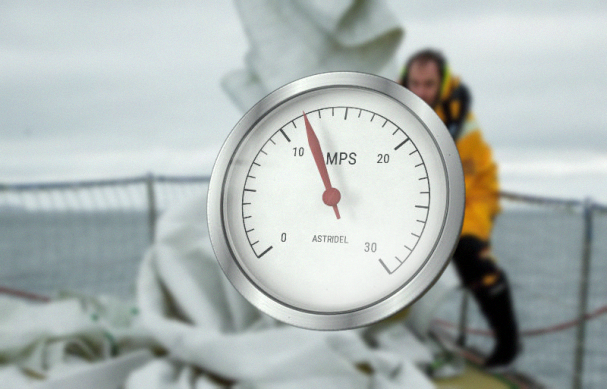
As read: **12** A
